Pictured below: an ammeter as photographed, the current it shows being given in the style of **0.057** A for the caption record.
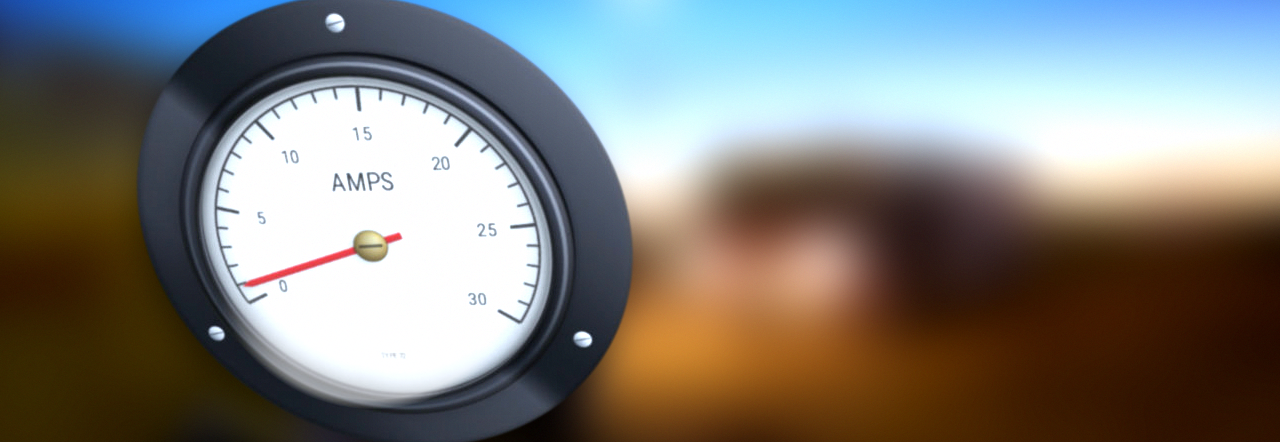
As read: **1** A
